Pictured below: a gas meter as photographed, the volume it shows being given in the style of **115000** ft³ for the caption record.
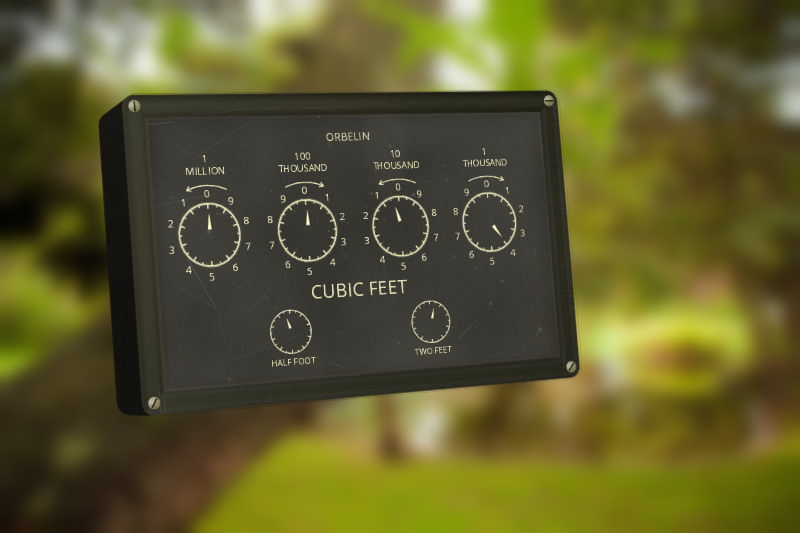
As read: **400** ft³
